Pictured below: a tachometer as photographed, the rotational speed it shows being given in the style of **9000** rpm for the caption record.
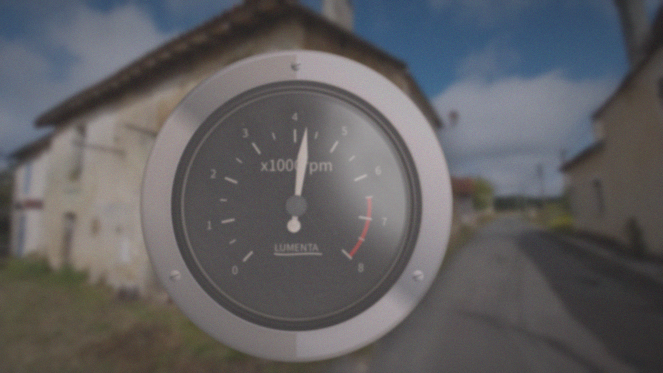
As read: **4250** rpm
